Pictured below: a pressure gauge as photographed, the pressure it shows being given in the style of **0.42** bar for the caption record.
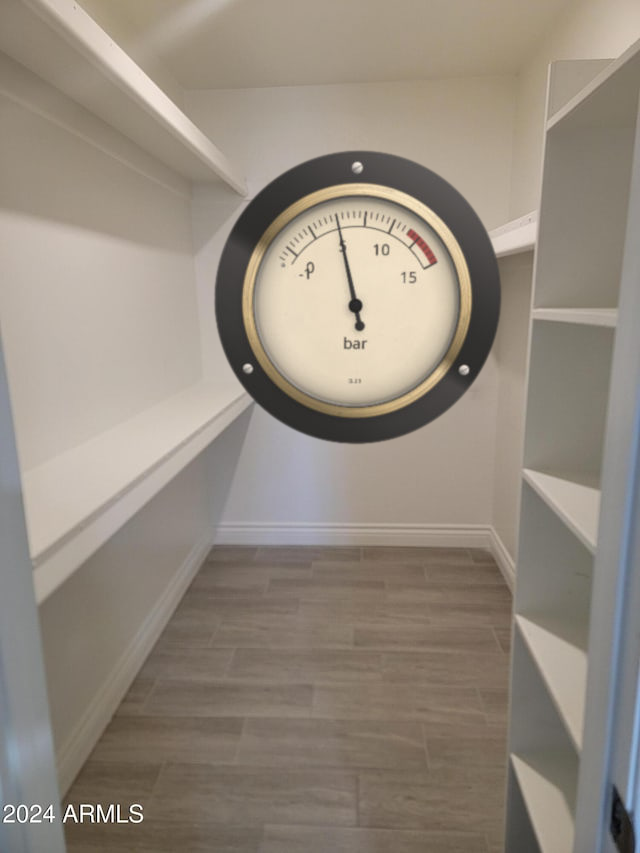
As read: **5** bar
